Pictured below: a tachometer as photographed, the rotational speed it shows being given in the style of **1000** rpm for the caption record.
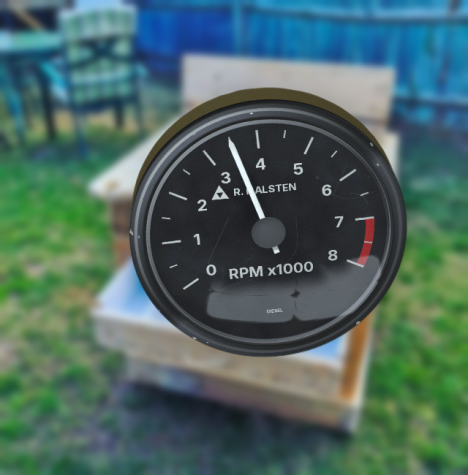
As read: **3500** rpm
